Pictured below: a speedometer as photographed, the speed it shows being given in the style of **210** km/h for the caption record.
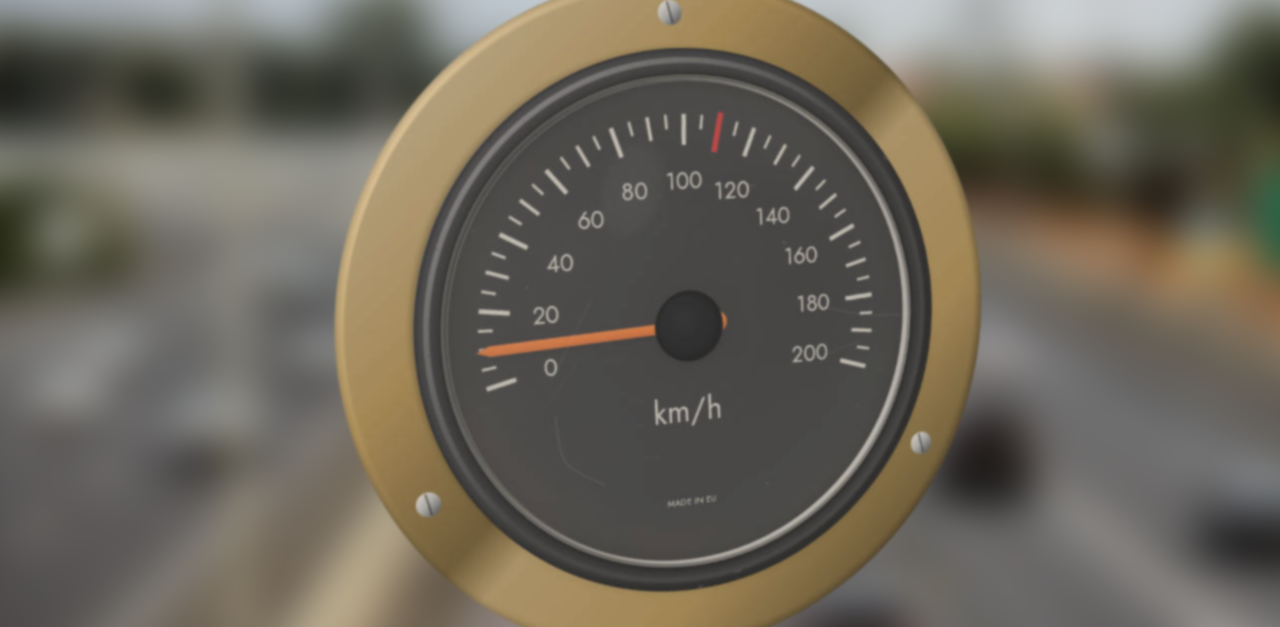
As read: **10** km/h
